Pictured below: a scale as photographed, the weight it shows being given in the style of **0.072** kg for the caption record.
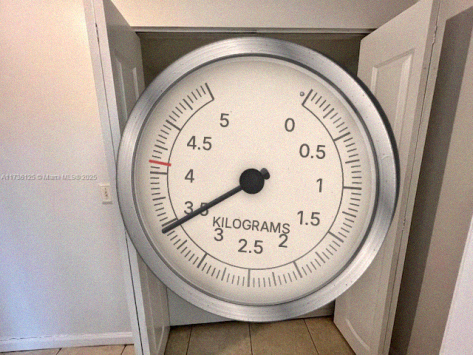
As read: **3.45** kg
